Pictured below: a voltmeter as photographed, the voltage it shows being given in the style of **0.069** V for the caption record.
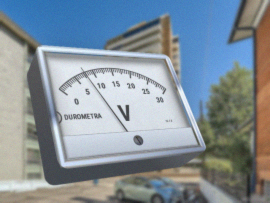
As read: **7.5** V
